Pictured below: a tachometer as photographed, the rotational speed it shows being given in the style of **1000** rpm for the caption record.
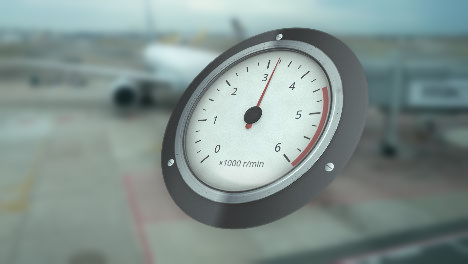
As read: **3250** rpm
